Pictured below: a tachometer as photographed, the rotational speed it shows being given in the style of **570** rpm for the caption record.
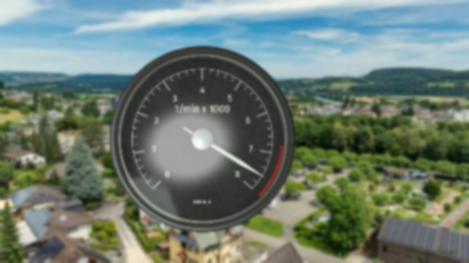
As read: **7600** rpm
